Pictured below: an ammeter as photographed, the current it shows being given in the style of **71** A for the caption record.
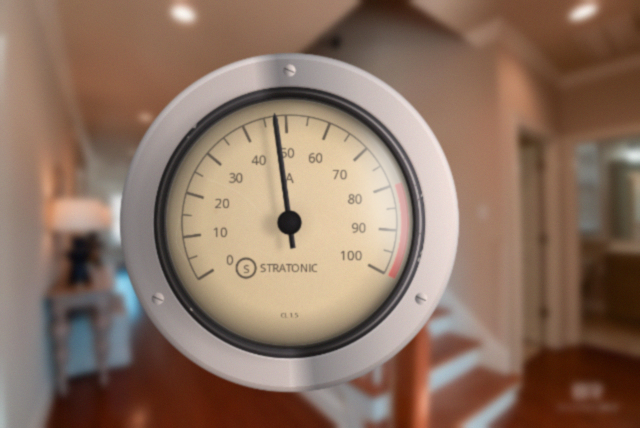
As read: **47.5** A
